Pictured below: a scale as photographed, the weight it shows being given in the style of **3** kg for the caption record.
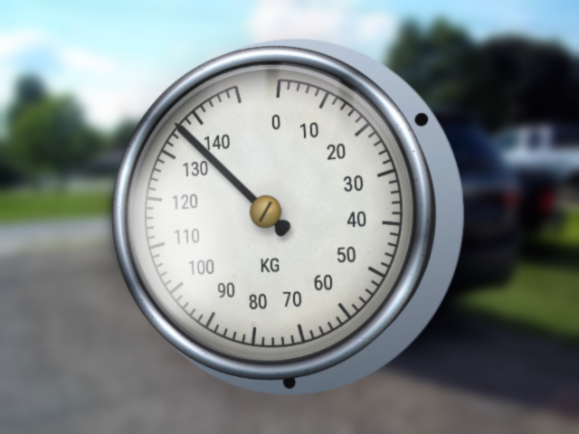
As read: **136** kg
